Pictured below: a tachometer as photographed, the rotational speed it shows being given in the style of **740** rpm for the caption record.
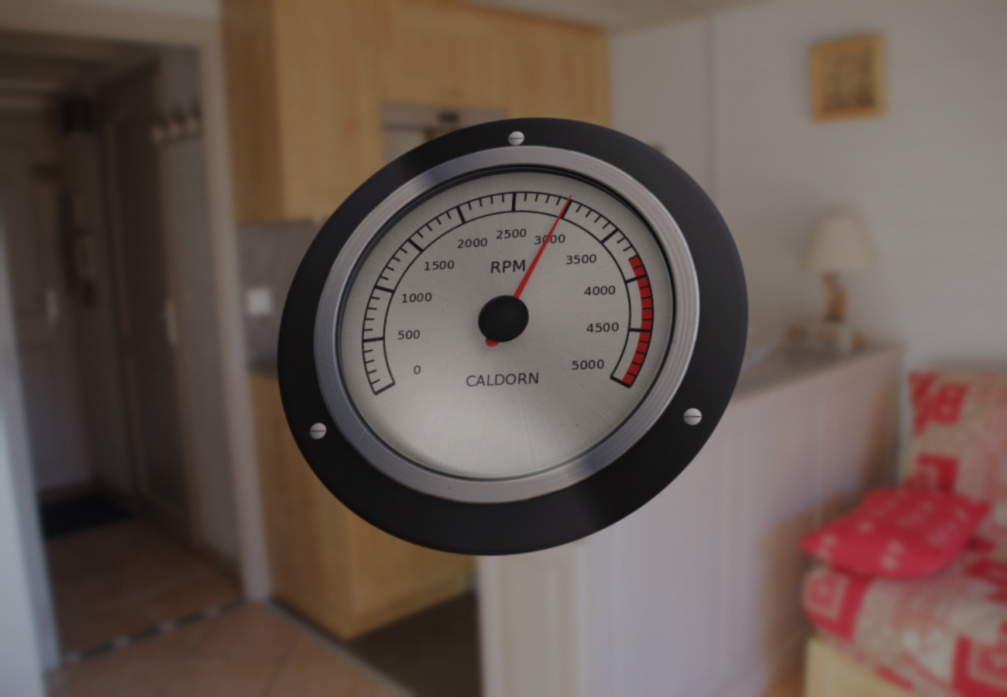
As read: **3000** rpm
